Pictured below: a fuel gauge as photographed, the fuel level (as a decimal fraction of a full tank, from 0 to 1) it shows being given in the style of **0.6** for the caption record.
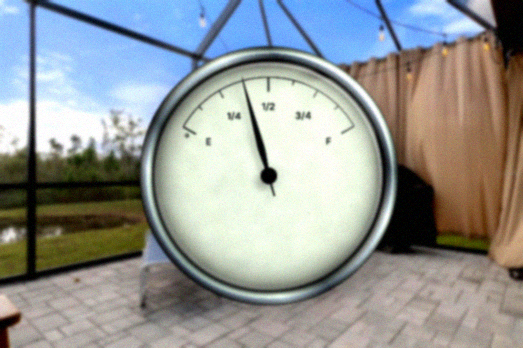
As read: **0.375**
